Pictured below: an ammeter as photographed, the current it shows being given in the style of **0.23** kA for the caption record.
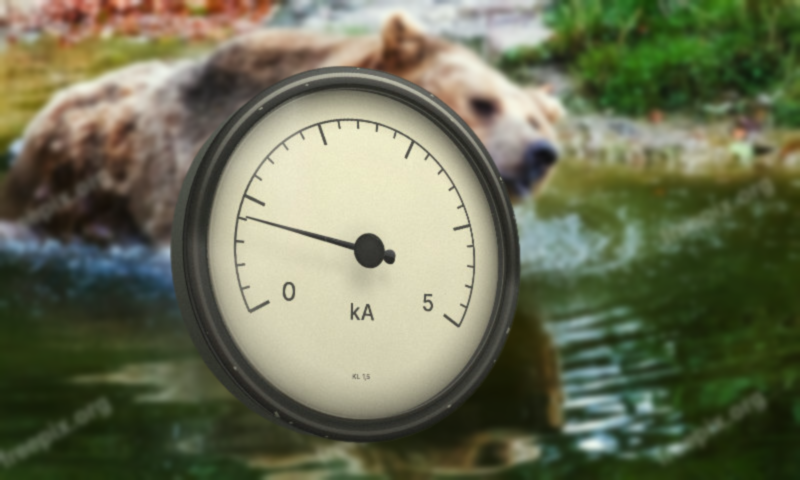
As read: **0.8** kA
